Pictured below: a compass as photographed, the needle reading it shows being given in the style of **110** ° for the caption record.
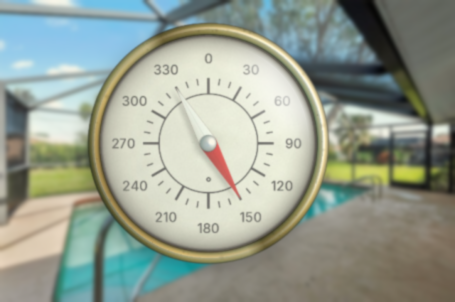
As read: **150** °
